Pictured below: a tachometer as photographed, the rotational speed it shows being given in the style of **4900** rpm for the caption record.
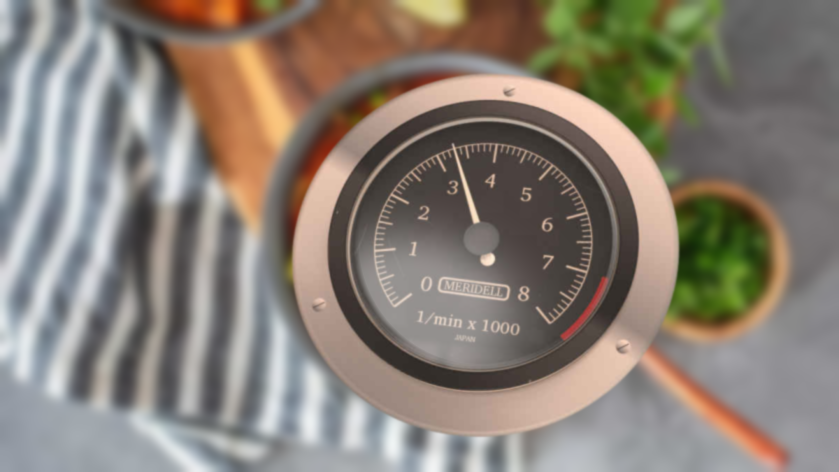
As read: **3300** rpm
